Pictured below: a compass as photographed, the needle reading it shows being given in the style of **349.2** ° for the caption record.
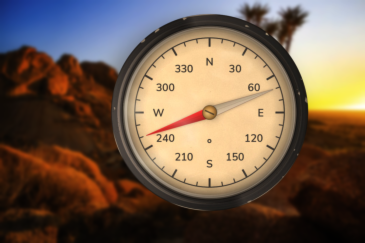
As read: **250** °
